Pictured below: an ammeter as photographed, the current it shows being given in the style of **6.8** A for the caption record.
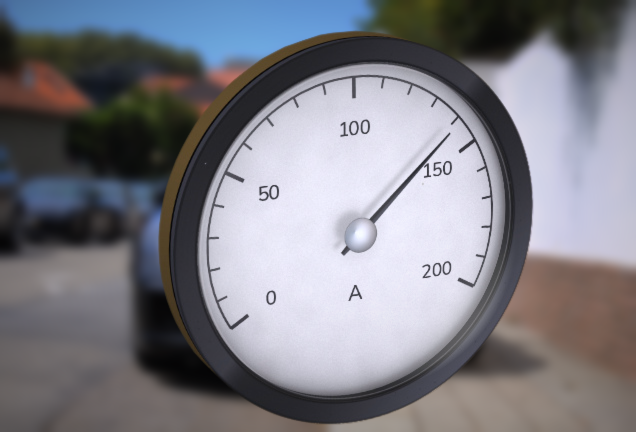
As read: **140** A
